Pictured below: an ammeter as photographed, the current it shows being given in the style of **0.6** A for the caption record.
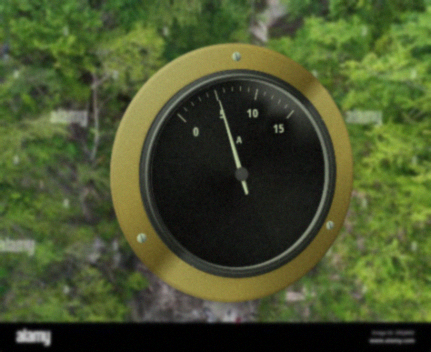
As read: **5** A
